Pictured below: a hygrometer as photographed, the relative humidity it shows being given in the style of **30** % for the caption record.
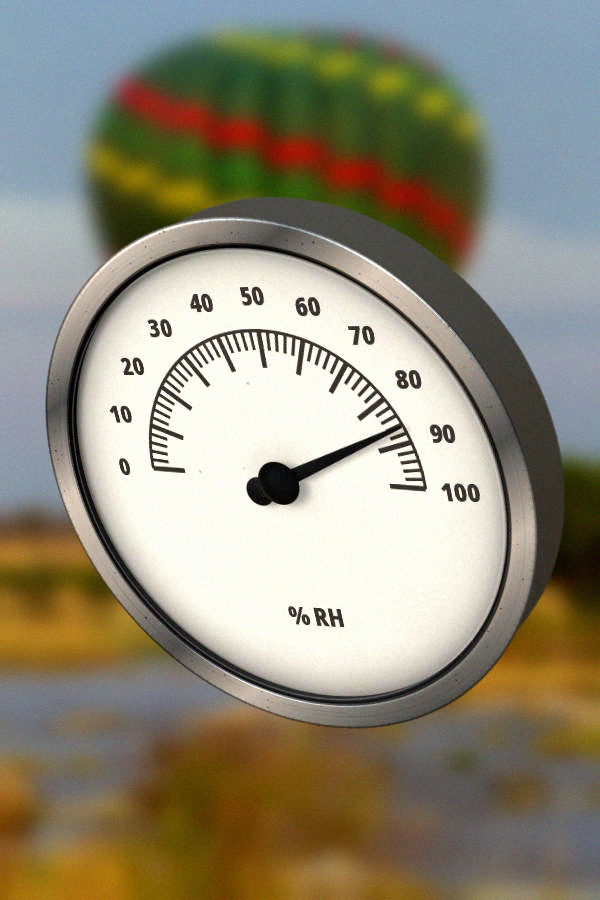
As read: **86** %
